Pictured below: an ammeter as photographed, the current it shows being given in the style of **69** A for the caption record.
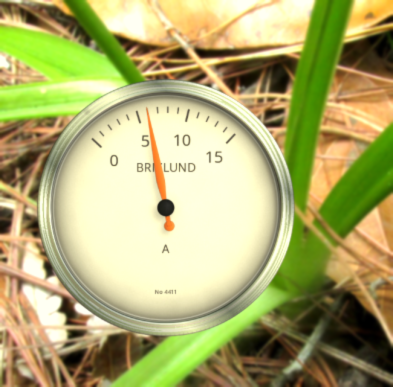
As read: **6** A
